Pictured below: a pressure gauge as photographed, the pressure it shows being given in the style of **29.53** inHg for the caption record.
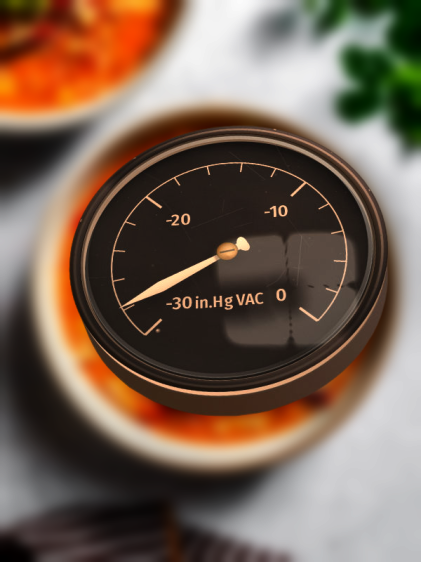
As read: **-28** inHg
